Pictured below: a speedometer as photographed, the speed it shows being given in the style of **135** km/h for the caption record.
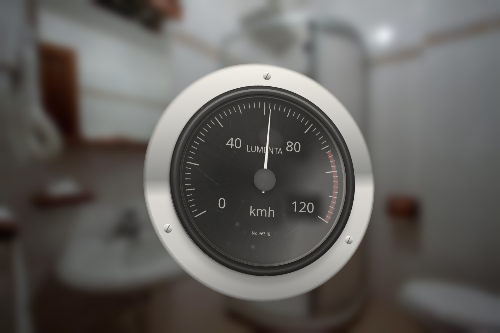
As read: **62** km/h
